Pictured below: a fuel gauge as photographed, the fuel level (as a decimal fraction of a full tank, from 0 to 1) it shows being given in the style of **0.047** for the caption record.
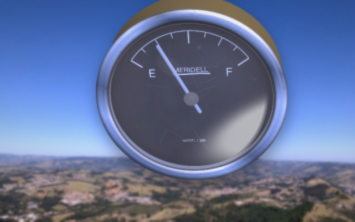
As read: **0.25**
